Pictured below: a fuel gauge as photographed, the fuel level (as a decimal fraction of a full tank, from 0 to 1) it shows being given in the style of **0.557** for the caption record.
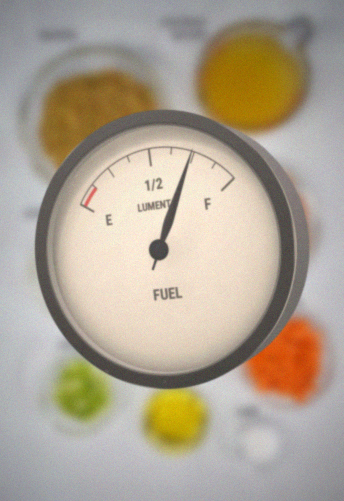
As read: **0.75**
